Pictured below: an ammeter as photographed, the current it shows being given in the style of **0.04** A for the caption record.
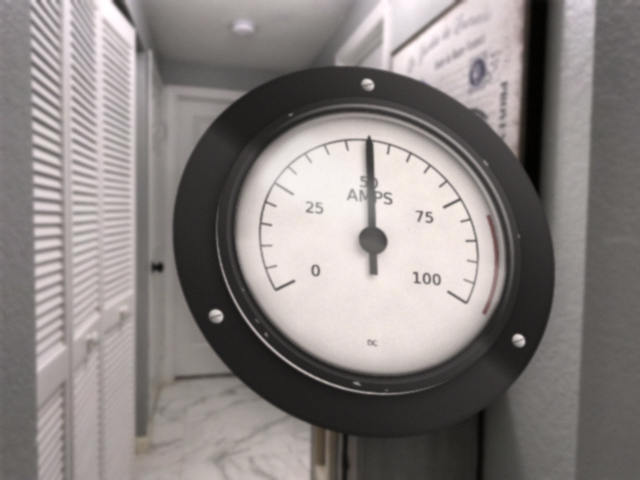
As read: **50** A
